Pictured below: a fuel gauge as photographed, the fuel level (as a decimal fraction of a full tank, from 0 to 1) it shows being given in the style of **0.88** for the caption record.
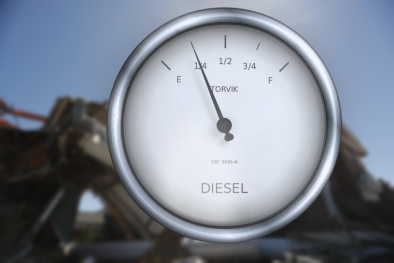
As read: **0.25**
